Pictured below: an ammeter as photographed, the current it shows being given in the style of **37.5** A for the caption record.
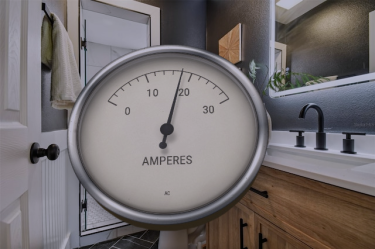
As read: **18** A
